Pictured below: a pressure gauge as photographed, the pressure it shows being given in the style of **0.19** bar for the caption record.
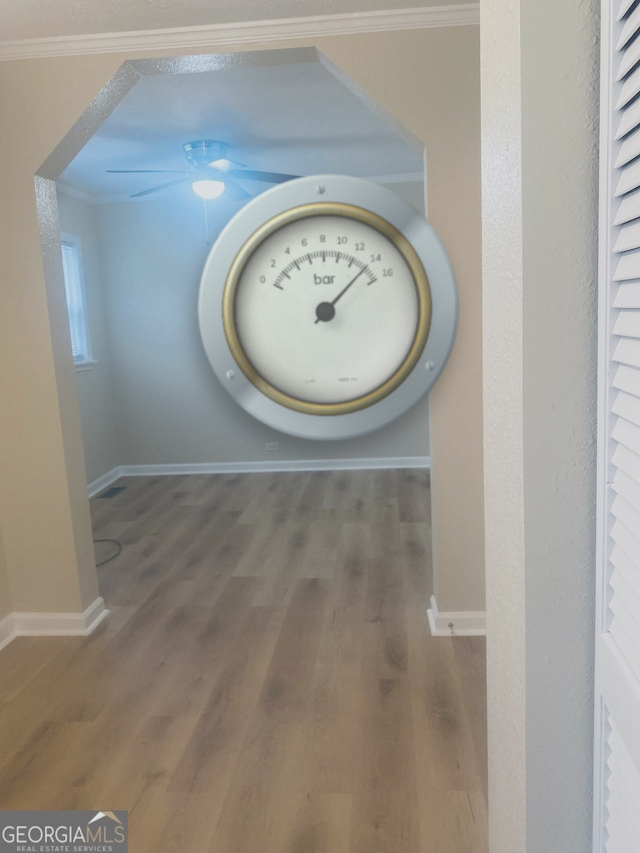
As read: **14** bar
